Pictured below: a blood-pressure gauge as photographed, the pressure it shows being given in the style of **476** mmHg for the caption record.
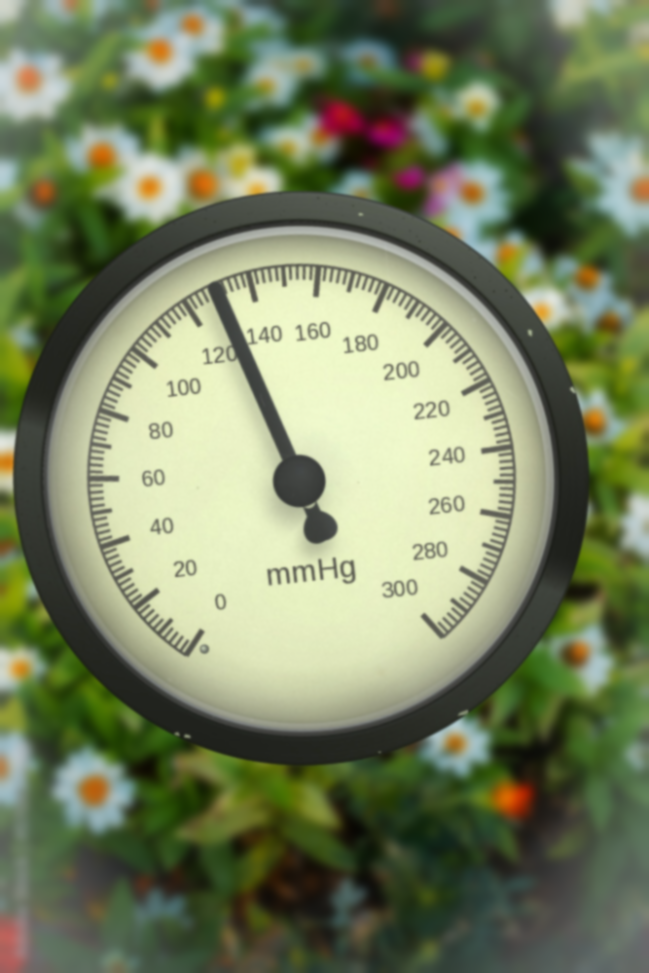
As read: **130** mmHg
